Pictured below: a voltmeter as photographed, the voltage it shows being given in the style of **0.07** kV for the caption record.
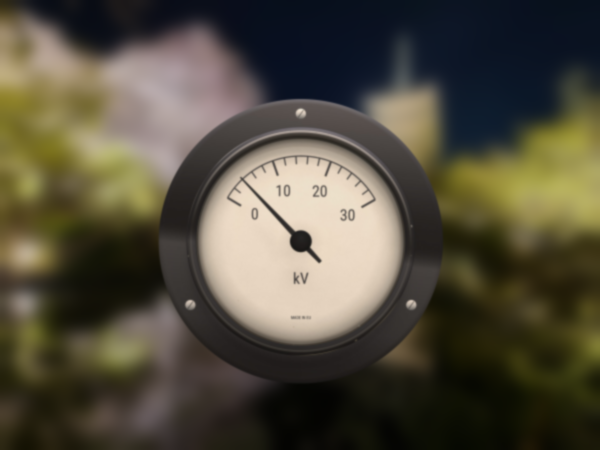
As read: **4** kV
